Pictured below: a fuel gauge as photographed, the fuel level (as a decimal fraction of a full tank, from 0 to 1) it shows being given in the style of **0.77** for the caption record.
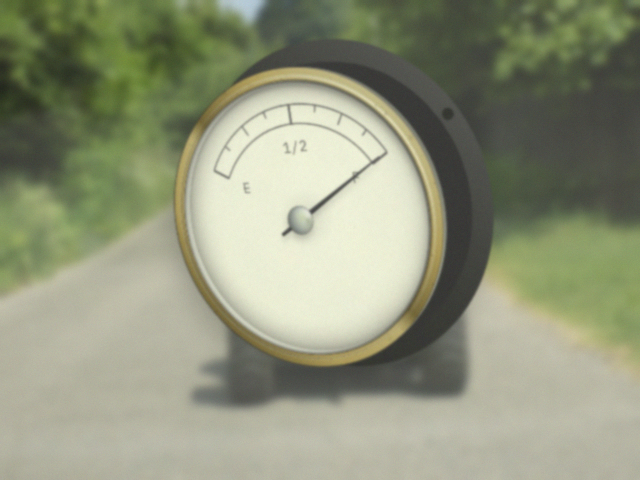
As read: **1**
